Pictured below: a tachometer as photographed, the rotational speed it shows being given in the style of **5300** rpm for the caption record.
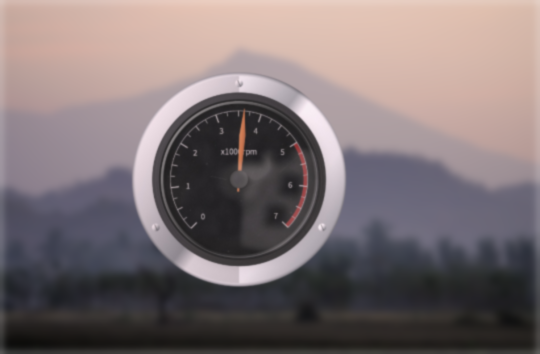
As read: **3625** rpm
